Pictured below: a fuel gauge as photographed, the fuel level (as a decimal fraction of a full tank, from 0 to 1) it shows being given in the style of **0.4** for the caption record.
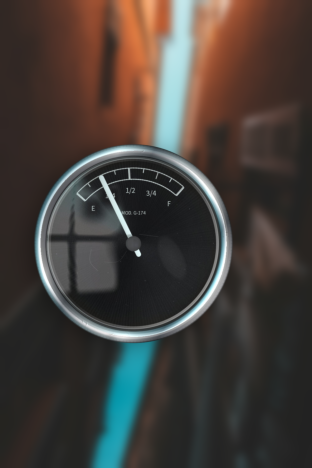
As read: **0.25**
